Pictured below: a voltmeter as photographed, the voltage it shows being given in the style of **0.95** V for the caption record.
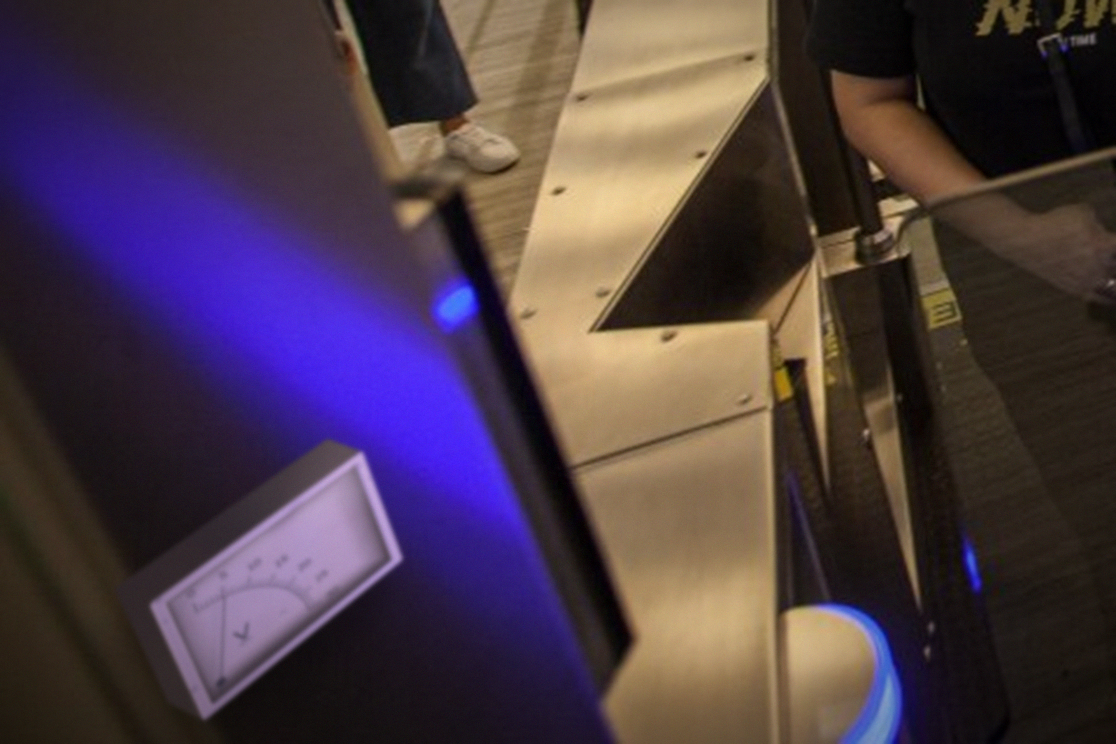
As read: **5** V
